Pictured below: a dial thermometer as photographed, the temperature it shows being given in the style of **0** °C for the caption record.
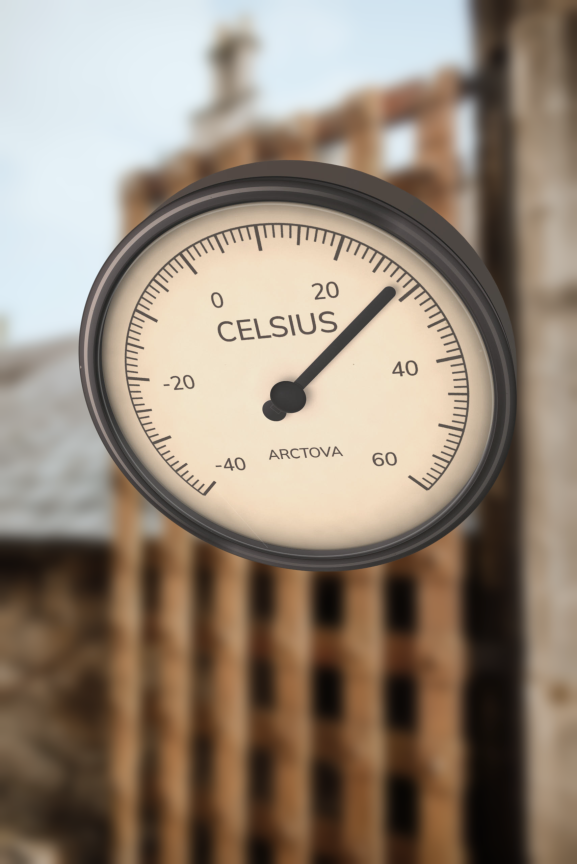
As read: **28** °C
